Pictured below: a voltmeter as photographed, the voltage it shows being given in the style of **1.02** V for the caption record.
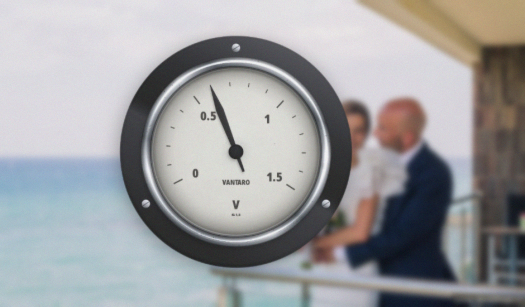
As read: **0.6** V
